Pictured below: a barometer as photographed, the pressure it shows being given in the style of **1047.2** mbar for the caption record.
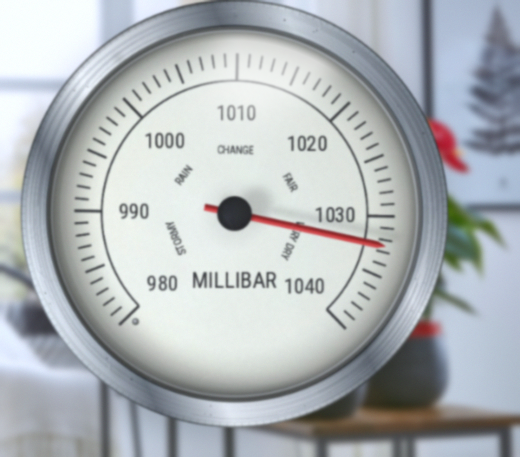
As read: **1032.5** mbar
